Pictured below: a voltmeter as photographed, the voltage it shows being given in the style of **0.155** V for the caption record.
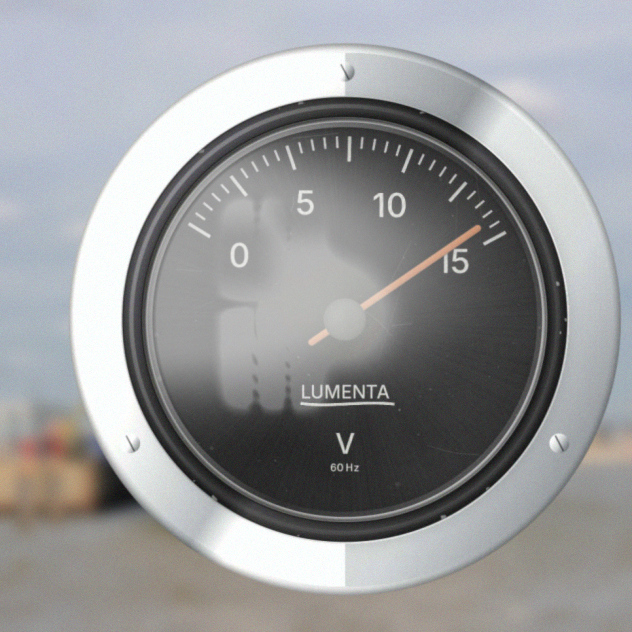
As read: **14.25** V
